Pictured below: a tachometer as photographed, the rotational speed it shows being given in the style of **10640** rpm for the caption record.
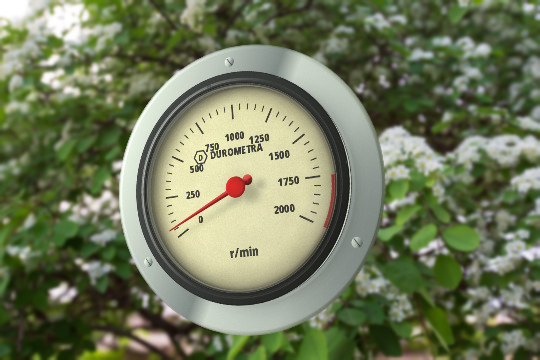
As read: **50** rpm
